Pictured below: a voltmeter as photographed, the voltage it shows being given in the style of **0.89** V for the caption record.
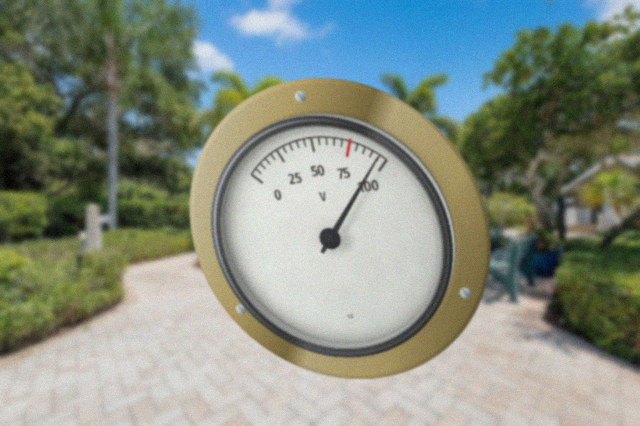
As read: **95** V
